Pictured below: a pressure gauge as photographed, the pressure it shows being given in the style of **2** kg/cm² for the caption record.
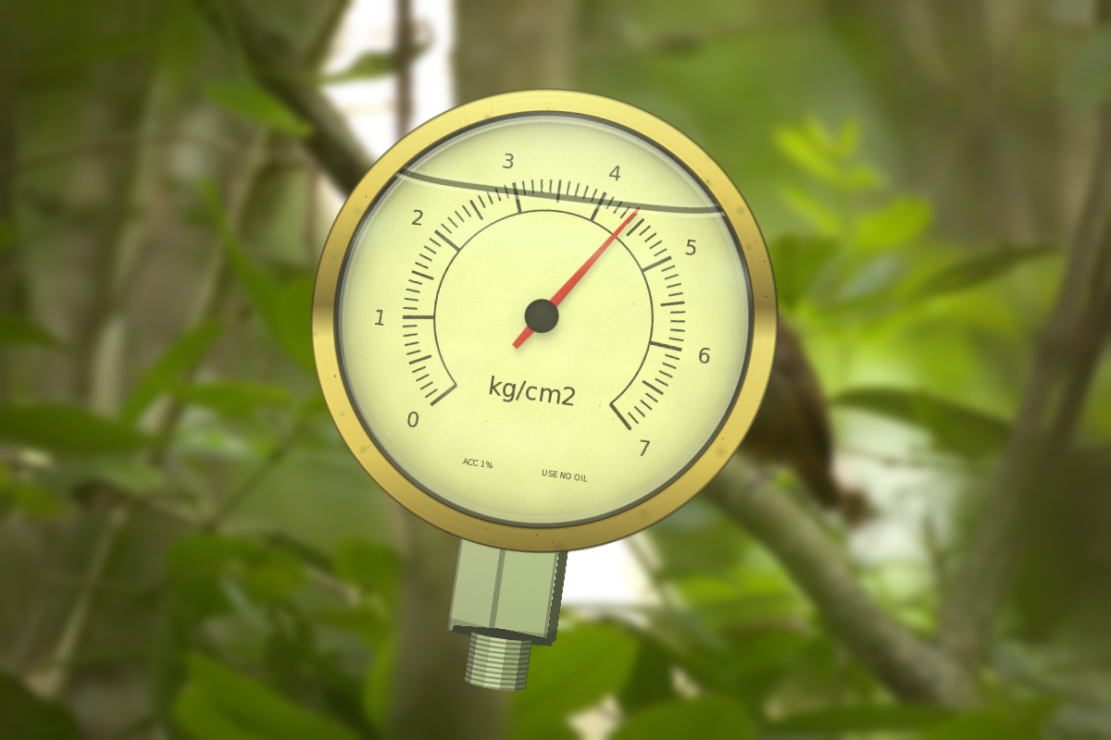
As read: **4.4** kg/cm²
